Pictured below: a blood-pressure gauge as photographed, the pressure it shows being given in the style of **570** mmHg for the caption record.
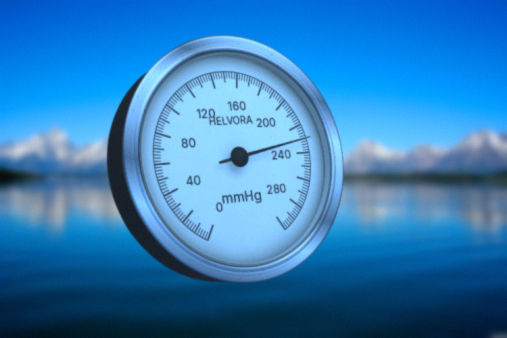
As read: **230** mmHg
